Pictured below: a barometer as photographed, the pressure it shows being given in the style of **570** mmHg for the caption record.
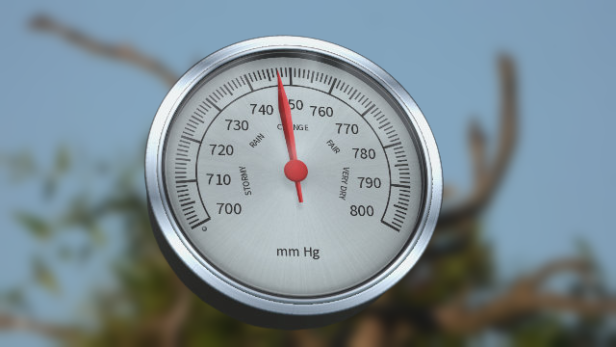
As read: **747** mmHg
